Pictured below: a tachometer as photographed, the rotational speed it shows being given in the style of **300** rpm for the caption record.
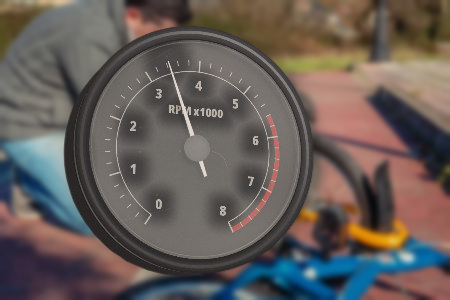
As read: **3400** rpm
